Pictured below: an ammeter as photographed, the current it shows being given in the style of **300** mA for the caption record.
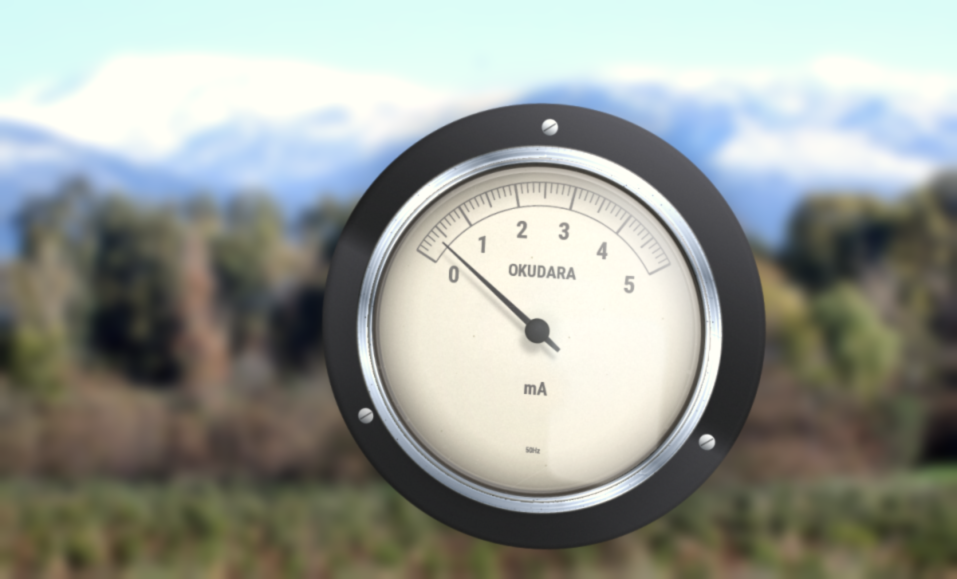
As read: **0.4** mA
